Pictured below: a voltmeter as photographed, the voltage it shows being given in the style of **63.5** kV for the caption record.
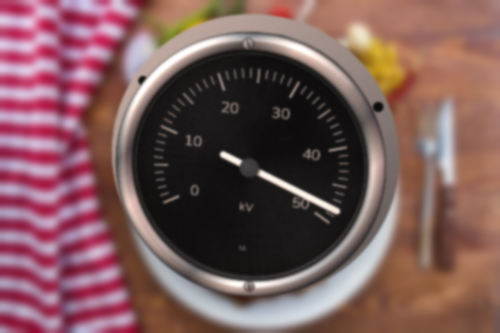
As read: **48** kV
